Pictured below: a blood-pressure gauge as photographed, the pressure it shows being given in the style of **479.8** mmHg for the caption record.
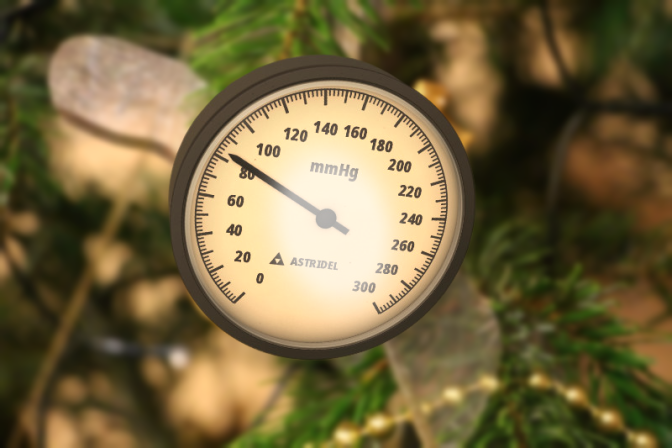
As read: **84** mmHg
